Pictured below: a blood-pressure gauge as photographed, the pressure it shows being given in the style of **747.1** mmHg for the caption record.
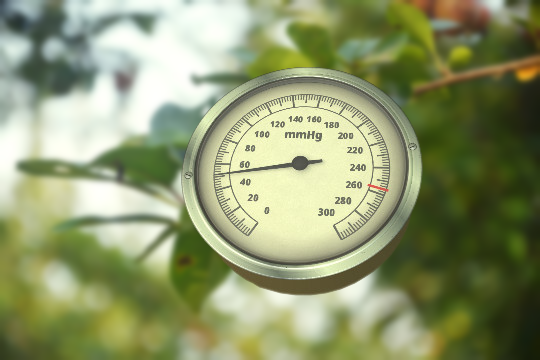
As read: **50** mmHg
